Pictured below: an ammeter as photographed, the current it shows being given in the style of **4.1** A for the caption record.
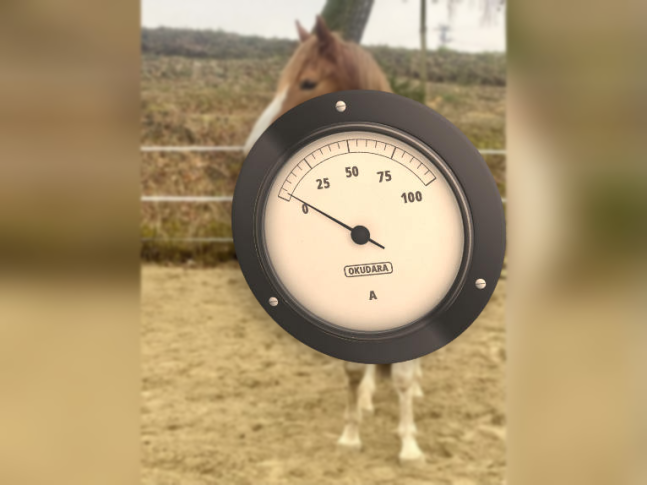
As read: **5** A
